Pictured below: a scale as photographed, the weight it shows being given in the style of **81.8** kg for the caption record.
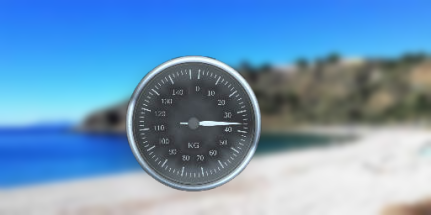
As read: **36** kg
